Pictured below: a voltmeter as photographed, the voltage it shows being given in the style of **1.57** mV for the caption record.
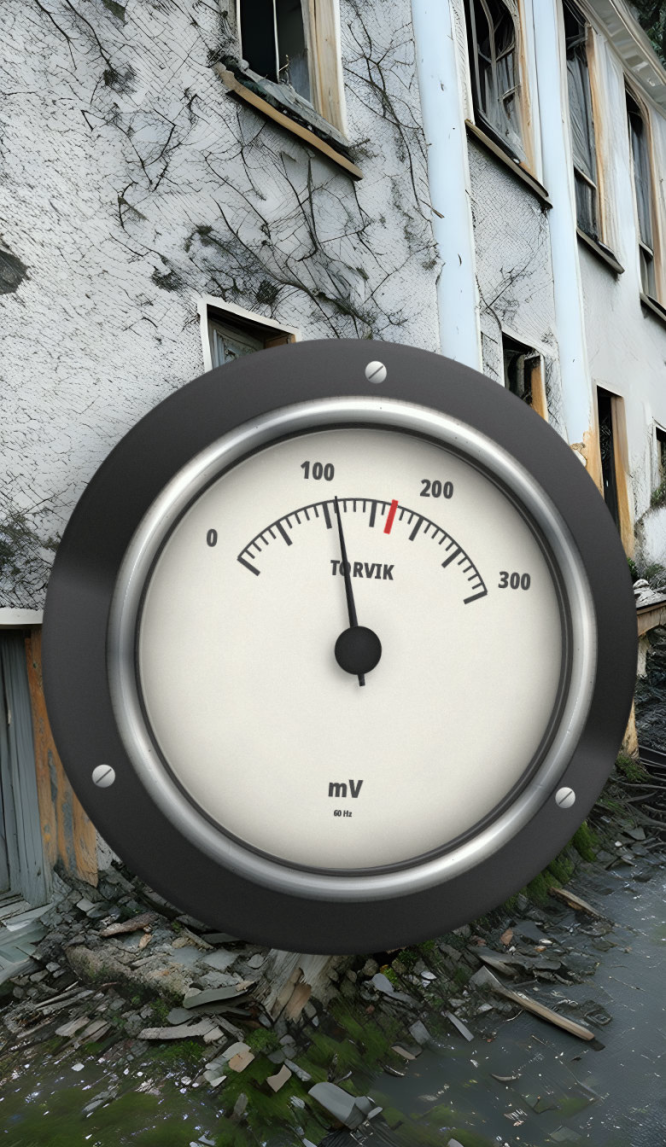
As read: **110** mV
